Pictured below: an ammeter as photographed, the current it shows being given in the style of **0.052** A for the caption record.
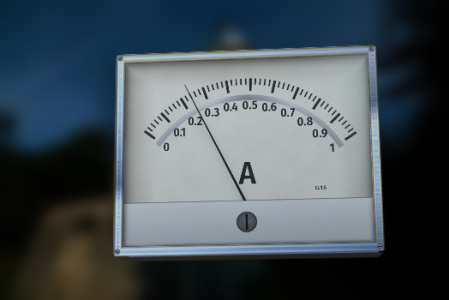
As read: **0.24** A
